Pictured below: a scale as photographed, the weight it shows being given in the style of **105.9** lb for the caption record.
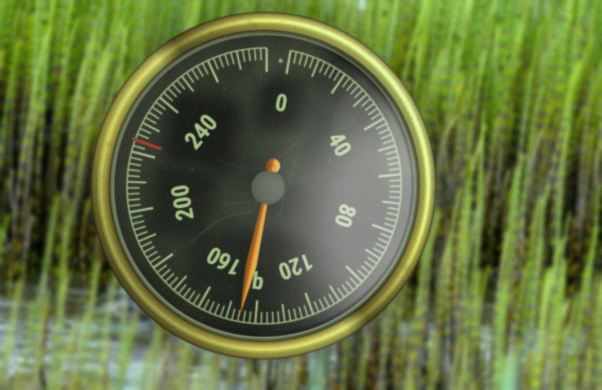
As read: **146** lb
